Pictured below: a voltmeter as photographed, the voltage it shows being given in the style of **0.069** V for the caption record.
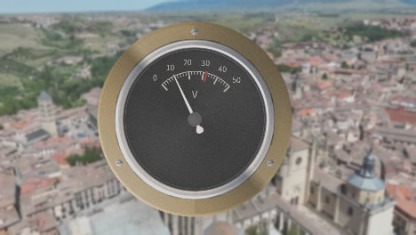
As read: **10** V
